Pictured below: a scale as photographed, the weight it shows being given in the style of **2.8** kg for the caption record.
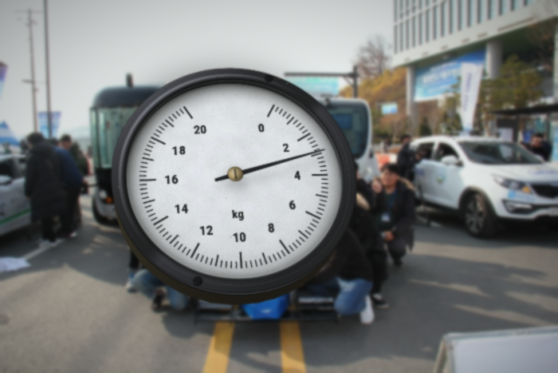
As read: **3** kg
